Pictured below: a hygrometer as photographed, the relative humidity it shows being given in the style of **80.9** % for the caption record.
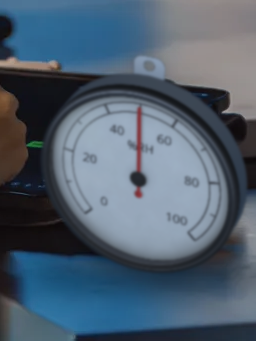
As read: **50** %
